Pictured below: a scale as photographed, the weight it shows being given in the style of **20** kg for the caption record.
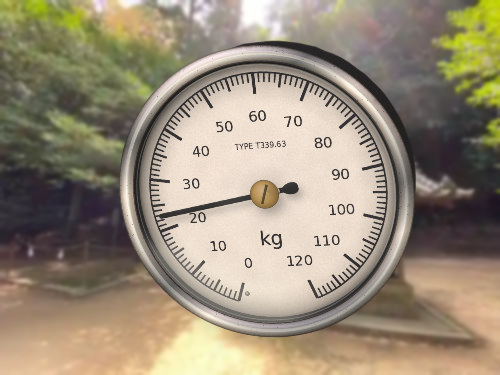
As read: **23** kg
